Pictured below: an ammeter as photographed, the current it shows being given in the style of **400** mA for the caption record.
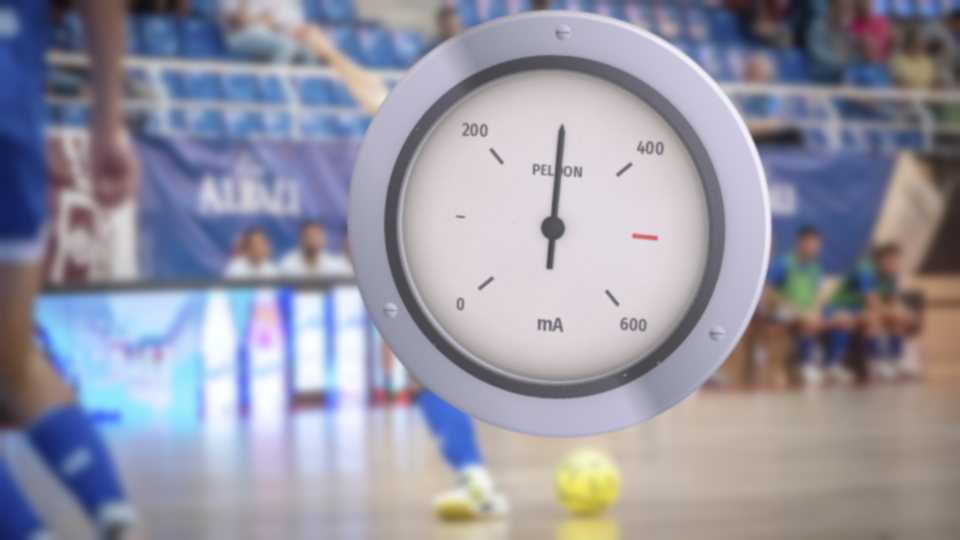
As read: **300** mA
